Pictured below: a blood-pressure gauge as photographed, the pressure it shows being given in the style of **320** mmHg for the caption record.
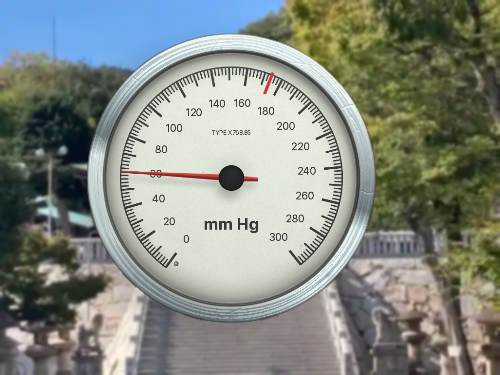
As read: **60** mmHg
